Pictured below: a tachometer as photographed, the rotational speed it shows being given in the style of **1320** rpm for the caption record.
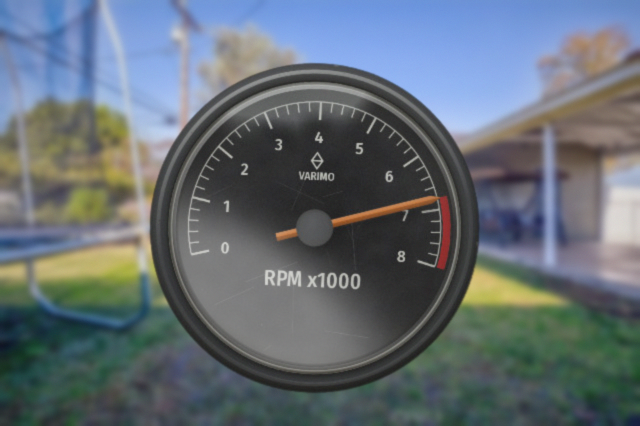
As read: **6800** rpm
